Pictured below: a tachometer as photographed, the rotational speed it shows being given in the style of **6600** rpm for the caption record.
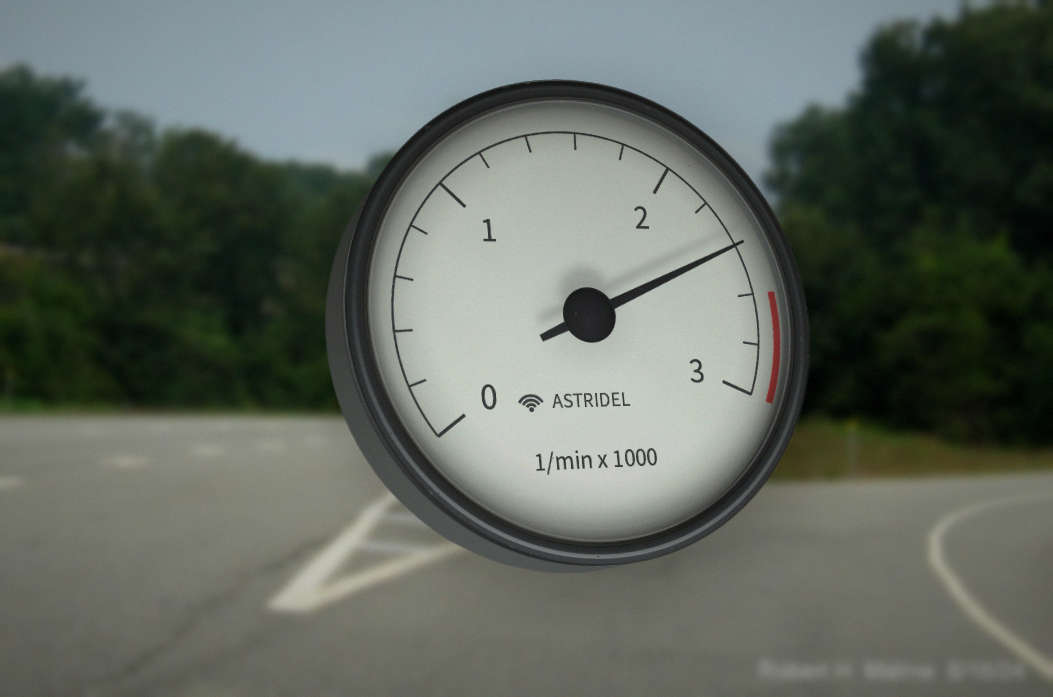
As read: **2400** rpm
